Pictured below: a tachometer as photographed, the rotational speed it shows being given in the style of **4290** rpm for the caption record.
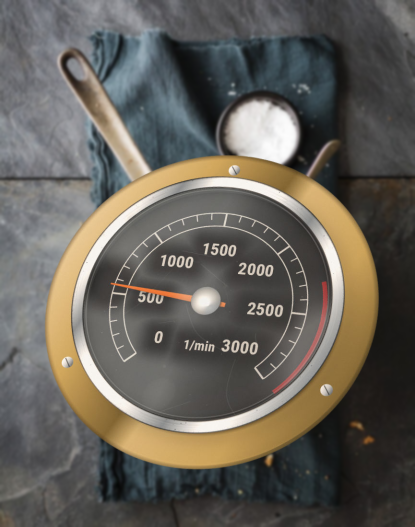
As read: **550** rpm
